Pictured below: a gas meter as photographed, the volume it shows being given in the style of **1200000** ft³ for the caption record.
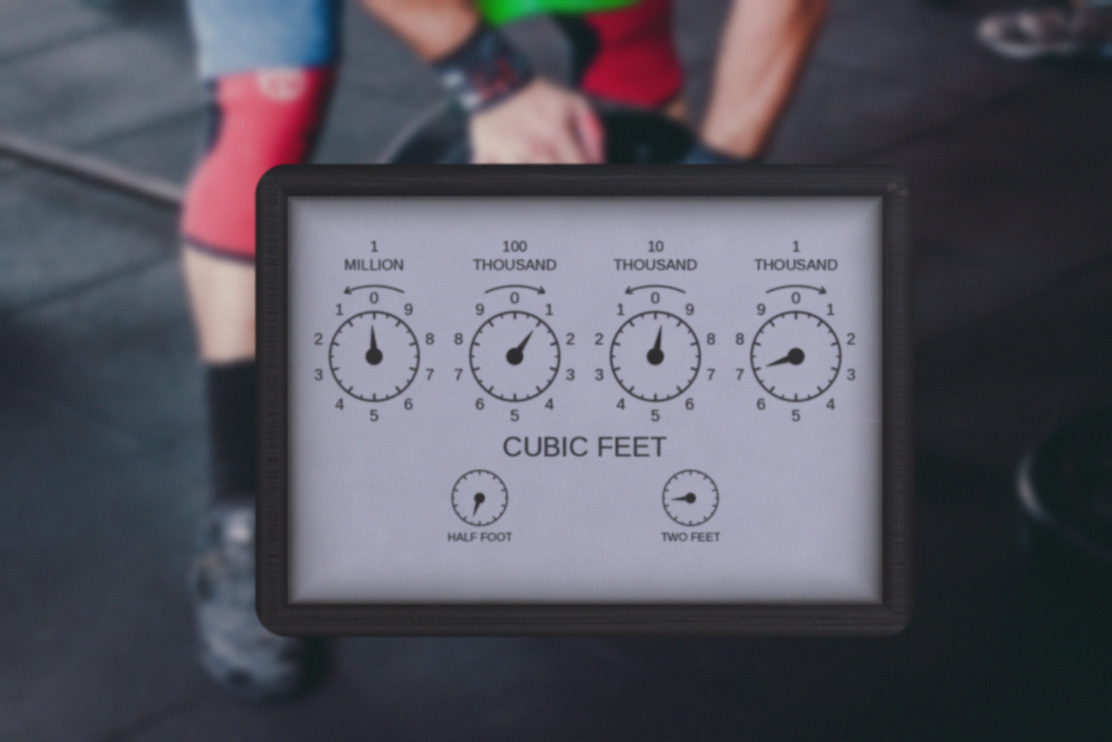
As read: **9700** ft³
